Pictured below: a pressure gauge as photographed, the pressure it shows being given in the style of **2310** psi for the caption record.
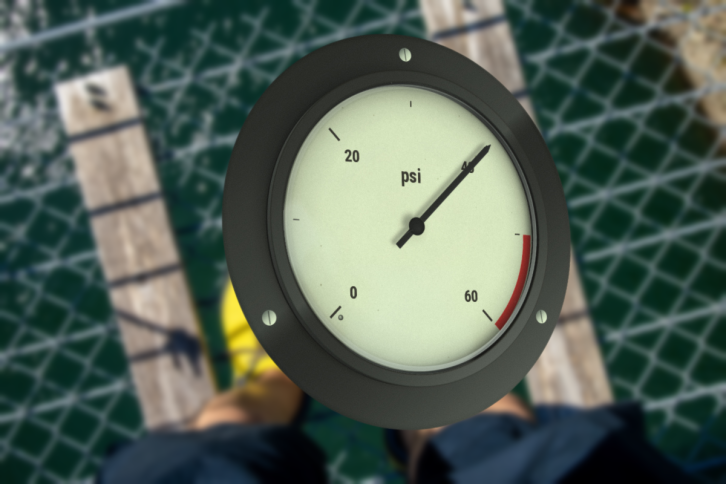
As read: **40** psi
